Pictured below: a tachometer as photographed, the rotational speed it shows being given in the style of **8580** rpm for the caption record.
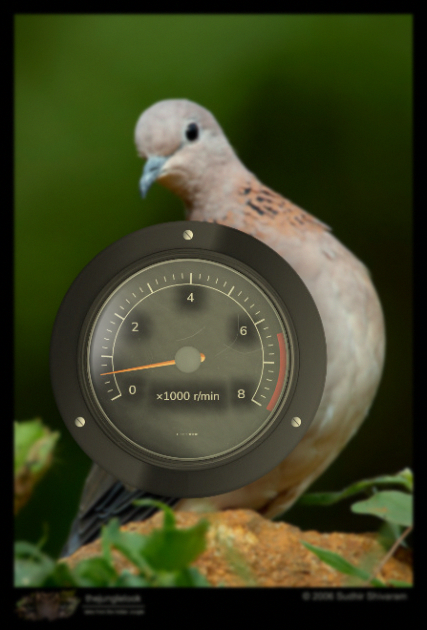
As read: **600** rpm
